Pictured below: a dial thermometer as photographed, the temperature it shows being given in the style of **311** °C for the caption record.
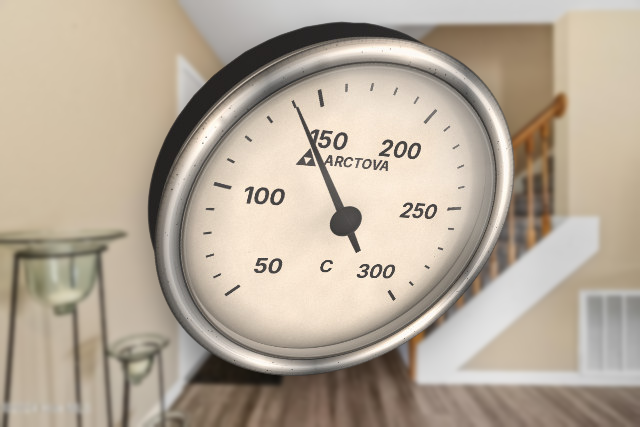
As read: **140** °C
